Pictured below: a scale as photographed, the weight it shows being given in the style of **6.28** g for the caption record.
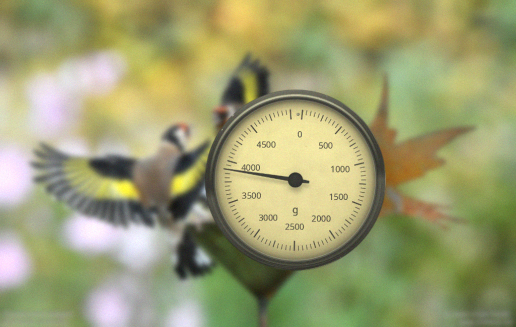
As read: **3900** g
